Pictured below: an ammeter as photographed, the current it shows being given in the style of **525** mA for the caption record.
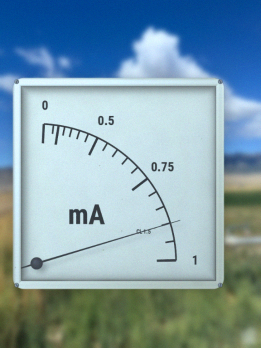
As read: **0.9** mA
